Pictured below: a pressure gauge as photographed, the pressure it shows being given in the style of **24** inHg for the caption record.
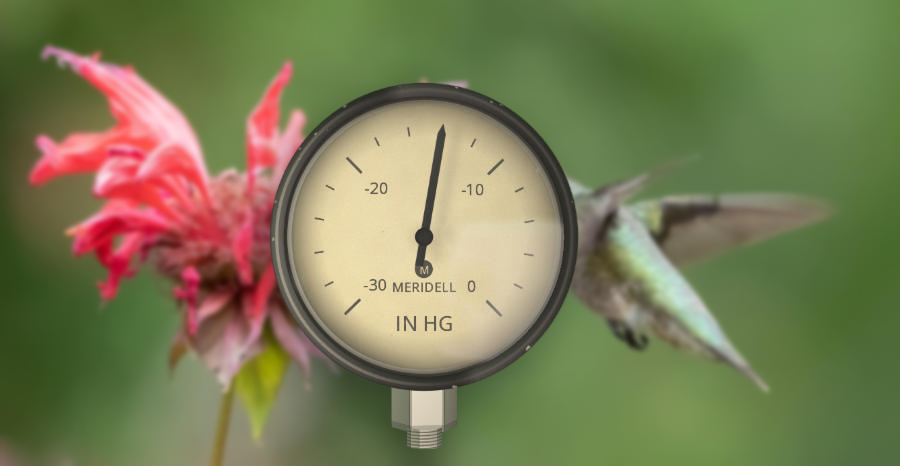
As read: **-14** inHg
